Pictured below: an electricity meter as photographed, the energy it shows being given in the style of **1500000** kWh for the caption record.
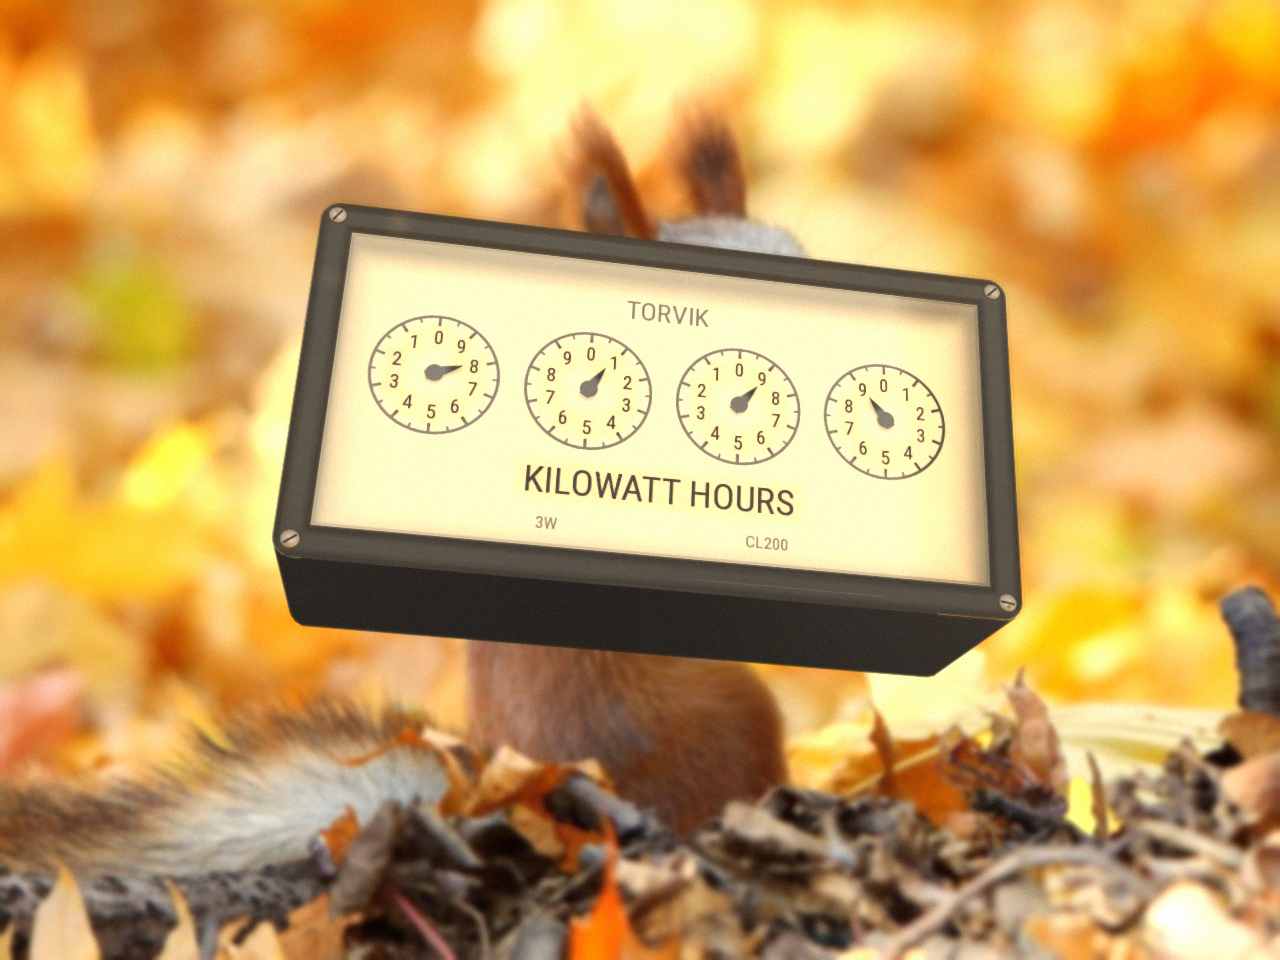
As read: **8089** kWh
